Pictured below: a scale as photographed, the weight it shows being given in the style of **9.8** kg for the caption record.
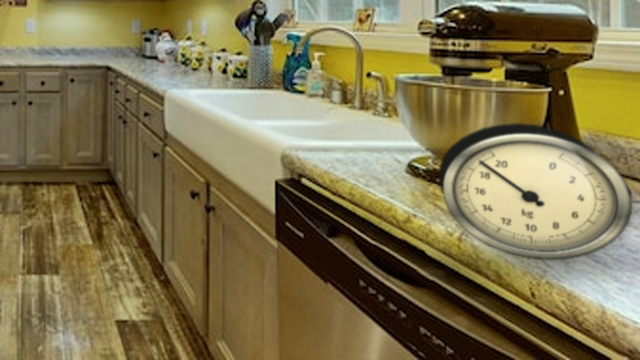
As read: **19** kg
